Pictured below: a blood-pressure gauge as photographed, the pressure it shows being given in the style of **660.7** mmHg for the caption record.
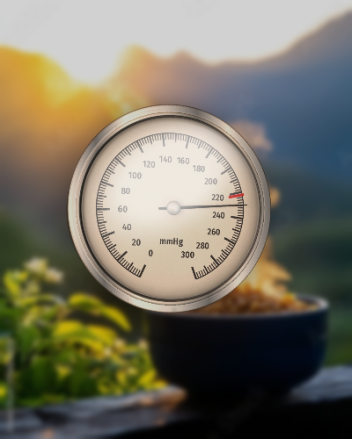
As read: **230** mmHg
